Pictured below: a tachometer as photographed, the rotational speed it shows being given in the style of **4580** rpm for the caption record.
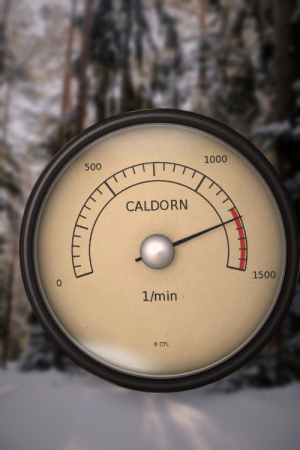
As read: **1250** rpm
